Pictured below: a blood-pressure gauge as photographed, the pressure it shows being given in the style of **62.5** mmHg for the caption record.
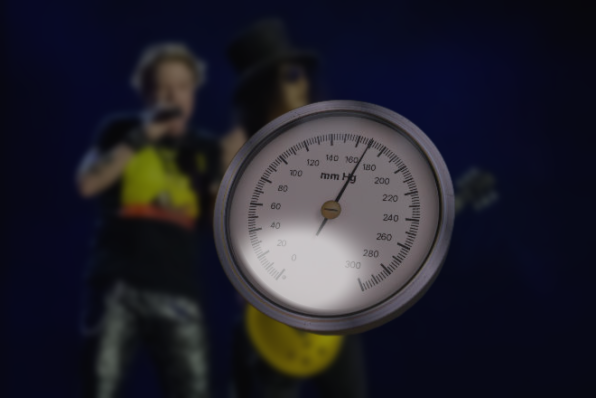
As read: **170** mmHg
